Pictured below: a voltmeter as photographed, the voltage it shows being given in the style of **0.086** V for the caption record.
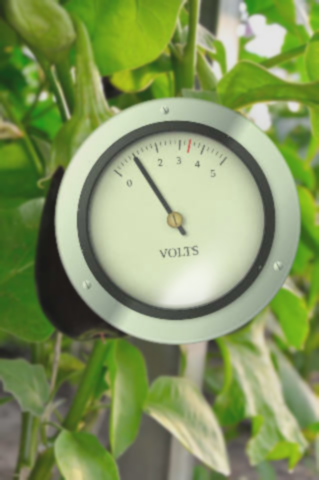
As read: **1** V
